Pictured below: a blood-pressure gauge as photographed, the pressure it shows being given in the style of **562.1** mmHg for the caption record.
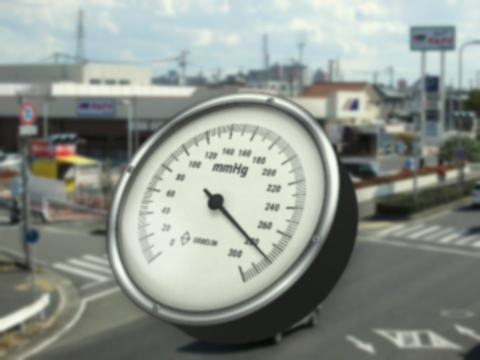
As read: **280** mmHg
